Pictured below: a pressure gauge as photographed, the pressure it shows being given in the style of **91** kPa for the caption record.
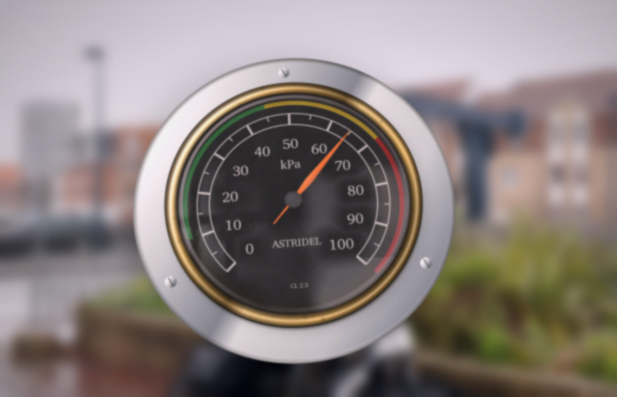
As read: **65** kPa
